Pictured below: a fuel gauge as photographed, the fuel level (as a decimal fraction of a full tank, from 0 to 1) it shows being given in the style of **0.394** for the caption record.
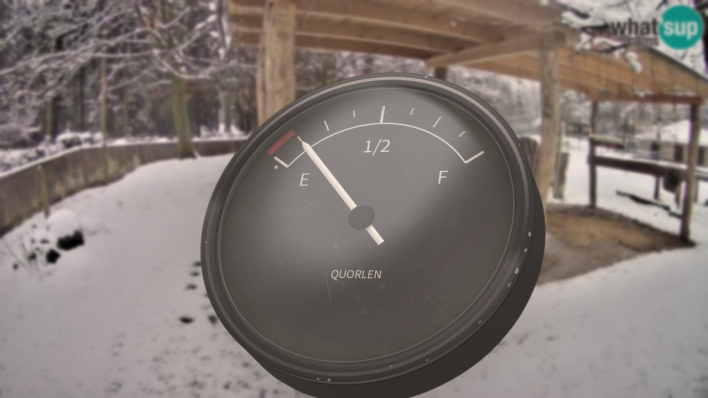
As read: **0.125**
